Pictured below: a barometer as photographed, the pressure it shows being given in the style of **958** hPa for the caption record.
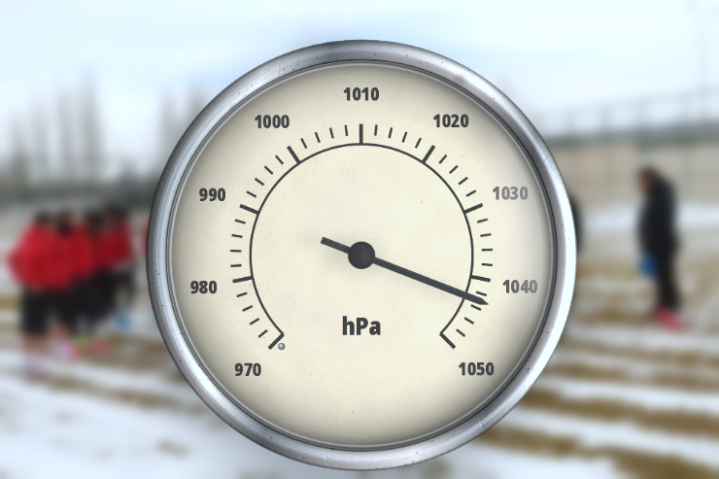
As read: **1043** hPa
